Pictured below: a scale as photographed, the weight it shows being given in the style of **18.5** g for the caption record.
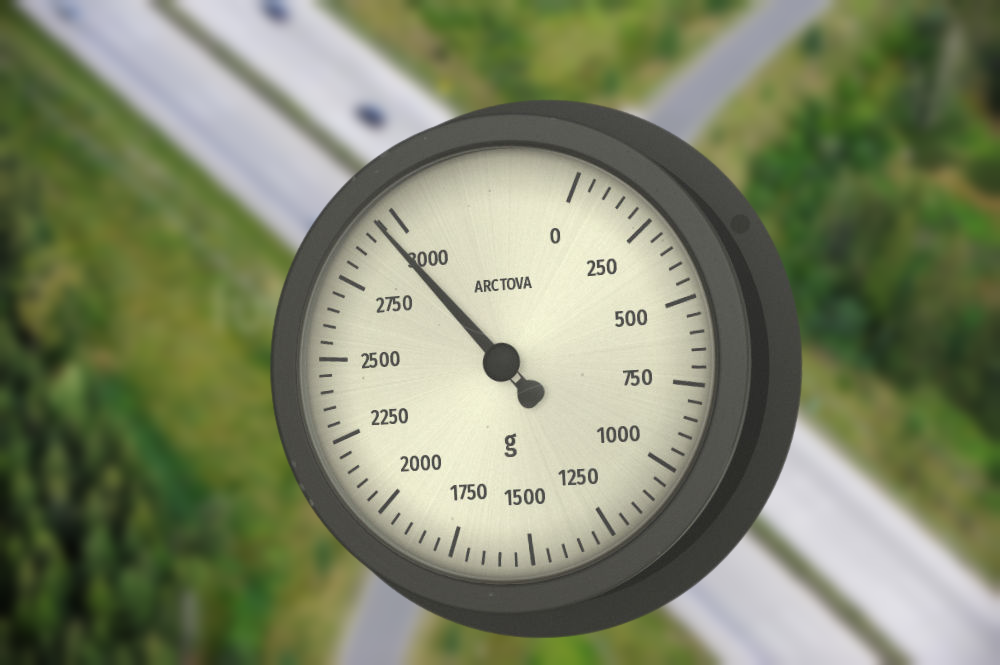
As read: **2950** g
